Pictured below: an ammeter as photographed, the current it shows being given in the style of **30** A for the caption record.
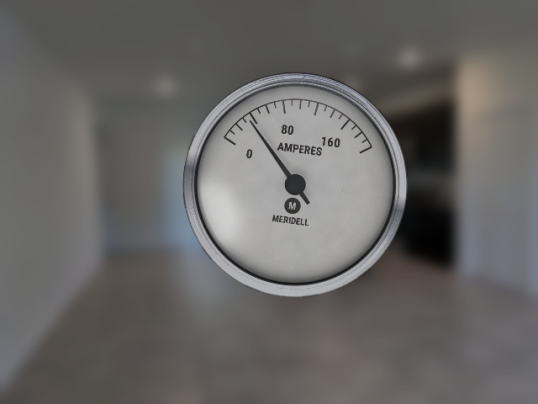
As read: **35** A
